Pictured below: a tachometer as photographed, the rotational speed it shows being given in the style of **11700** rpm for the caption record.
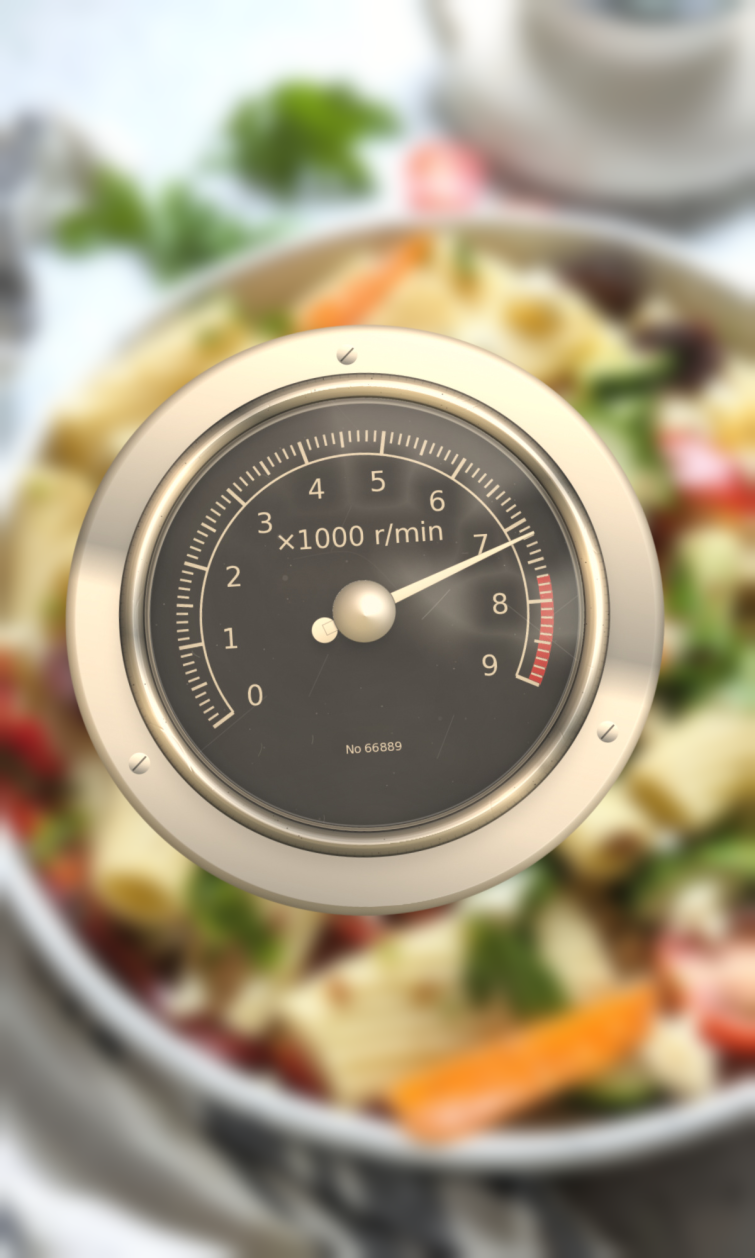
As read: **7200** rpm
